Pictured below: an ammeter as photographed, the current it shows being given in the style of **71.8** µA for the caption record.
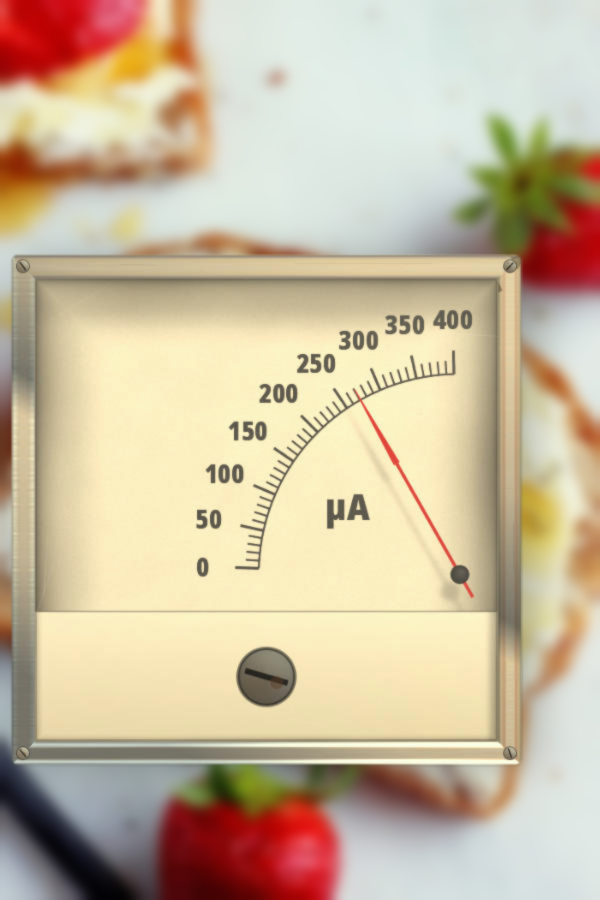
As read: **270** µA
